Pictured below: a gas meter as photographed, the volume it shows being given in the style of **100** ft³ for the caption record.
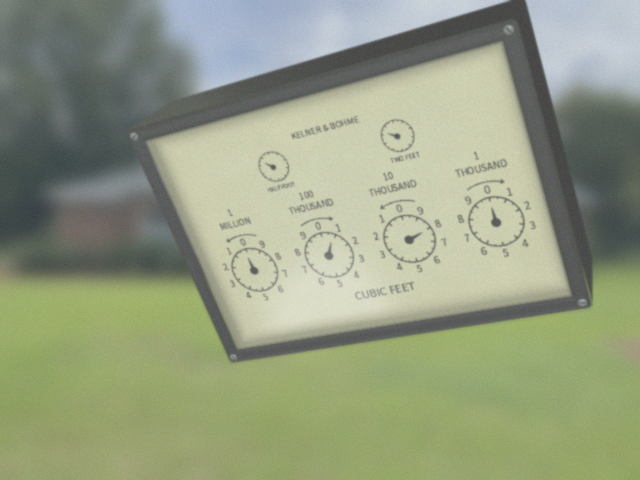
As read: **8000** ft³
